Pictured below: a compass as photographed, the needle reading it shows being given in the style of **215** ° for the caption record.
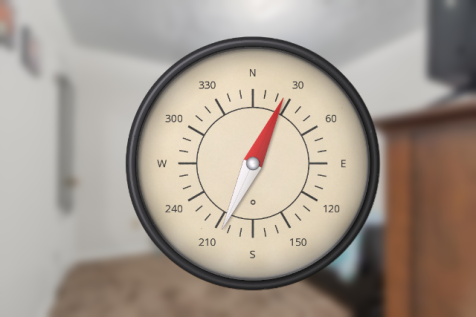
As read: **25** °
